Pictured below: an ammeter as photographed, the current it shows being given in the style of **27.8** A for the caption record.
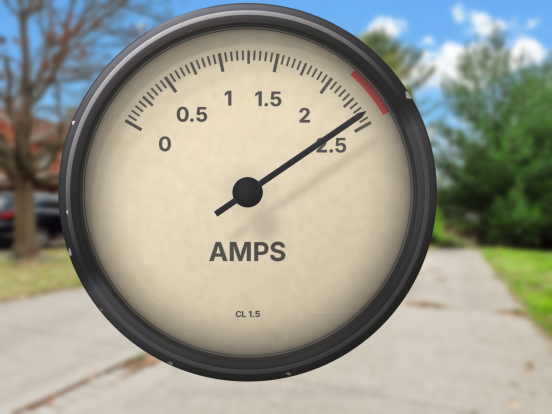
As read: **2.4** A
